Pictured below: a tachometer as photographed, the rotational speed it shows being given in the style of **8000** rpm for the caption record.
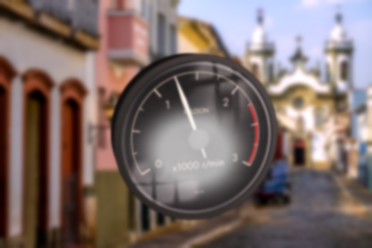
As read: **1250** rpm
